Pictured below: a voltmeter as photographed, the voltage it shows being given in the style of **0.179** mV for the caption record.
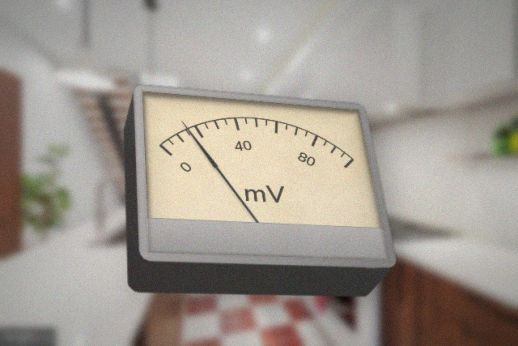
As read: **15** mV
